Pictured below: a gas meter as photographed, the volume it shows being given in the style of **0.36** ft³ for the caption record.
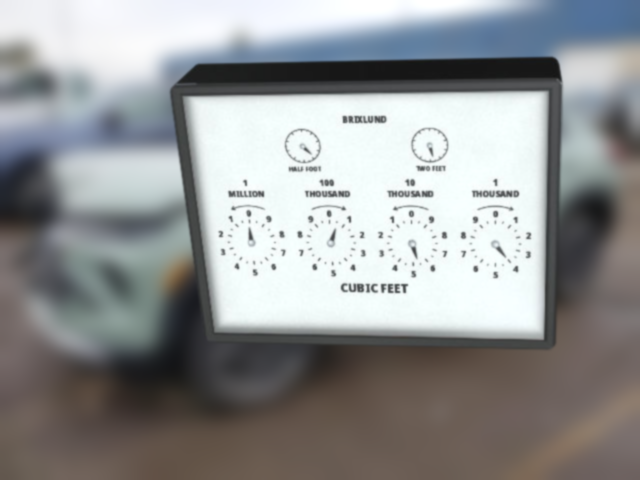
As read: **5400** ft³
